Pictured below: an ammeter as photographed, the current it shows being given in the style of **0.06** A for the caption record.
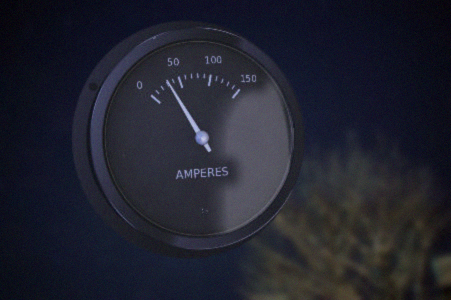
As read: **30** A
